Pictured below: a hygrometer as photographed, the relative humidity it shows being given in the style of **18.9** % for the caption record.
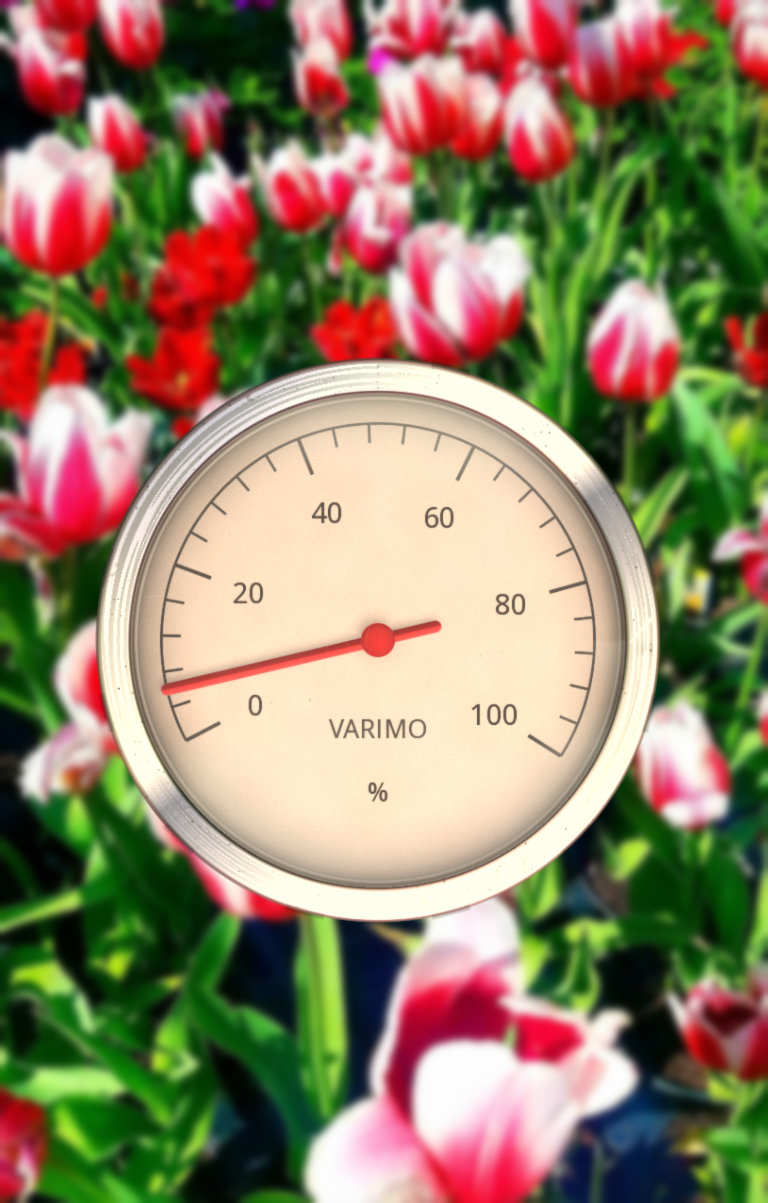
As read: **6** %
